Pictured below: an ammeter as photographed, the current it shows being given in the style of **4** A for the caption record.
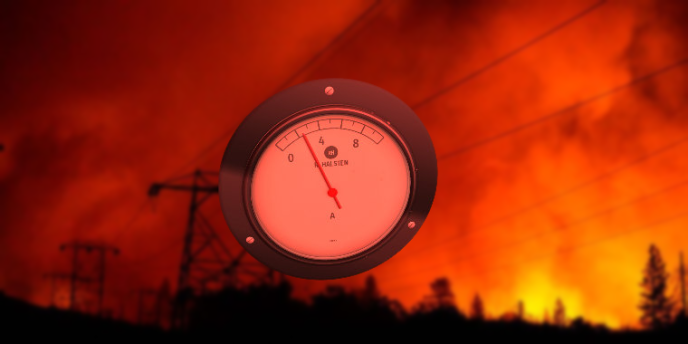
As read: **2.5** A
